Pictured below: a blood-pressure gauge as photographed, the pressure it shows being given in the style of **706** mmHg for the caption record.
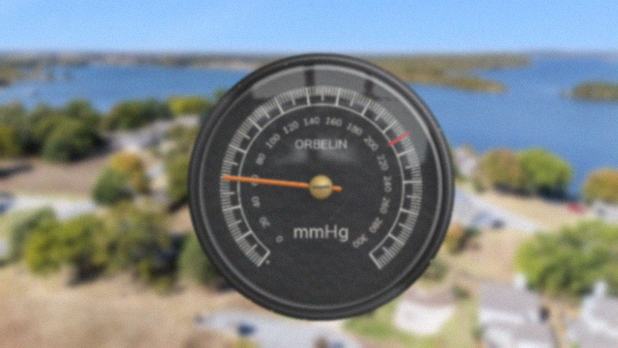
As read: **60** mmHg
